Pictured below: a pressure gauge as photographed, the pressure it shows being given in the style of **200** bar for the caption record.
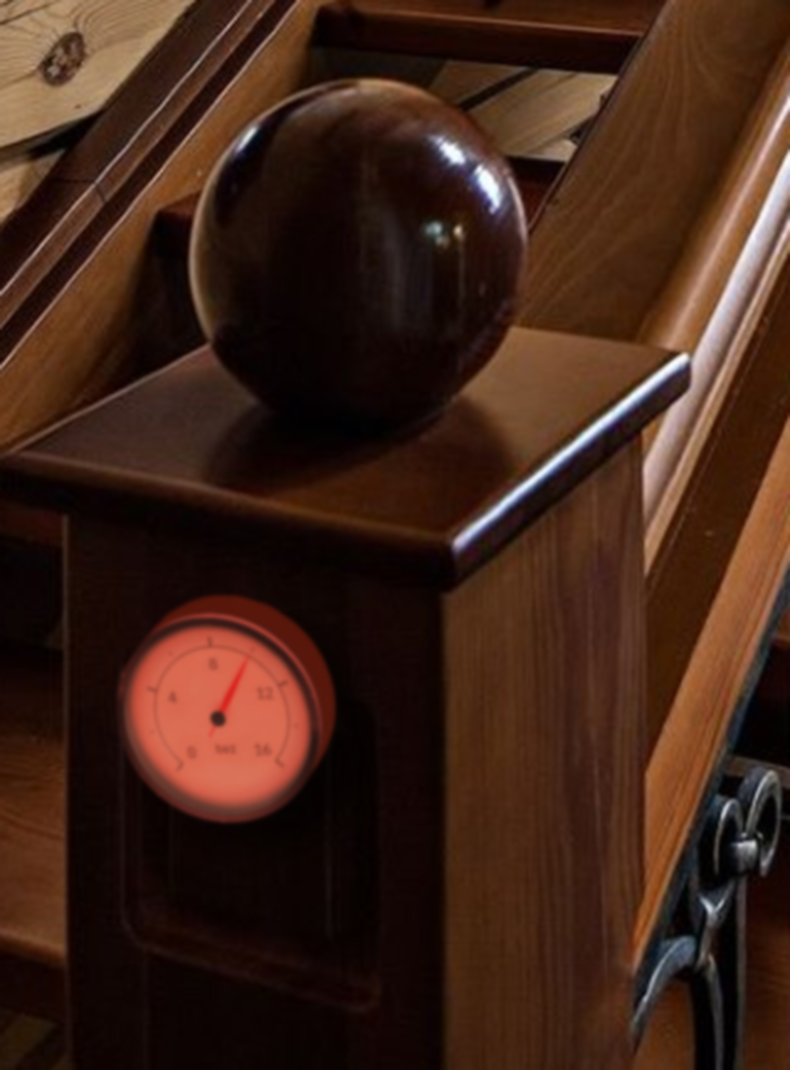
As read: **10** bar
